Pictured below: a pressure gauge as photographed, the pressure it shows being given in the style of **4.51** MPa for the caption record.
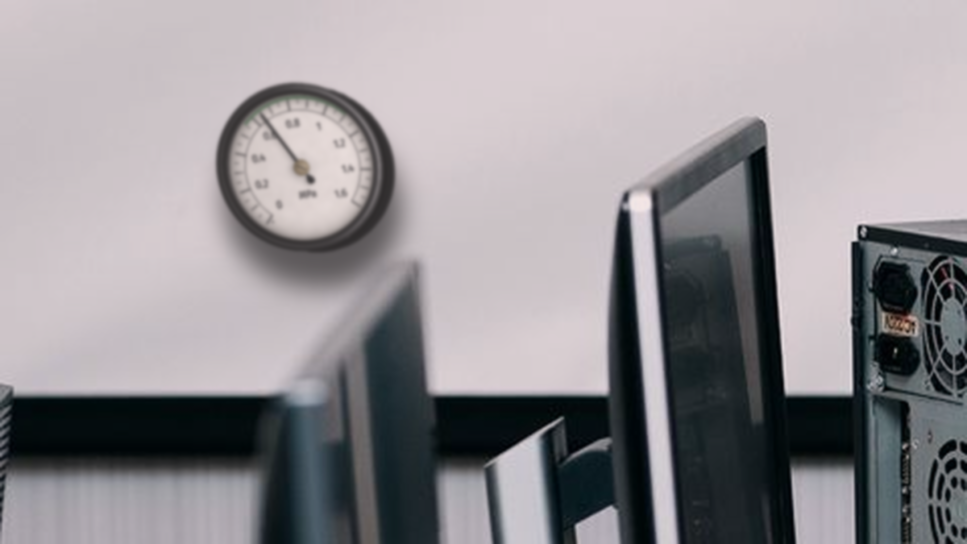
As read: **0.65** MPa
